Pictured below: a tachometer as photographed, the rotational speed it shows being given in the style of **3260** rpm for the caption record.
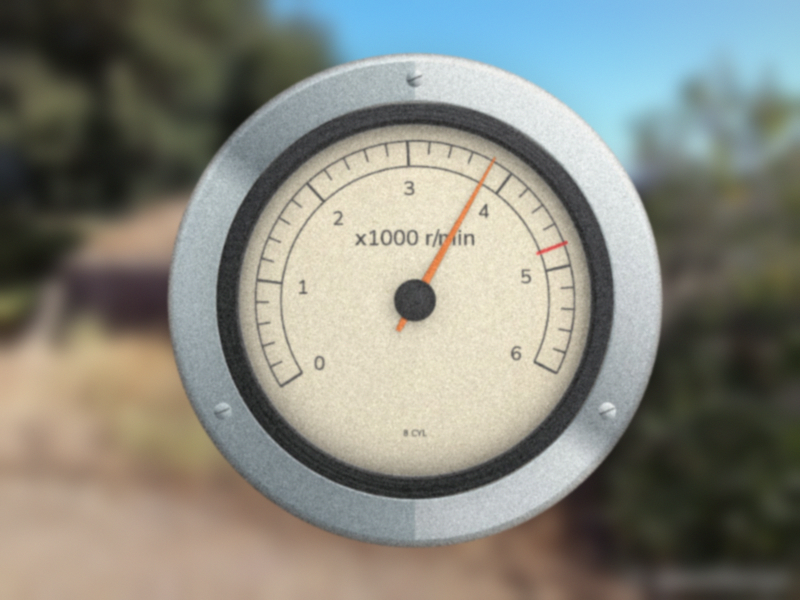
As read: **3800** rpm
